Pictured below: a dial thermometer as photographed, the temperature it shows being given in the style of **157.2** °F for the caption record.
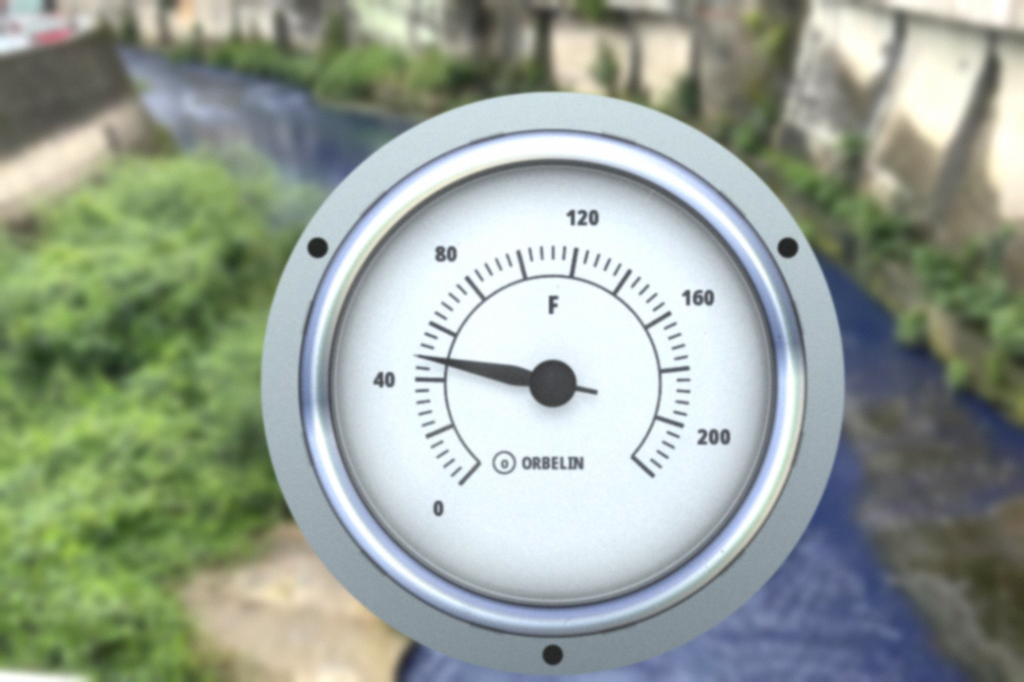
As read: **48** °F
